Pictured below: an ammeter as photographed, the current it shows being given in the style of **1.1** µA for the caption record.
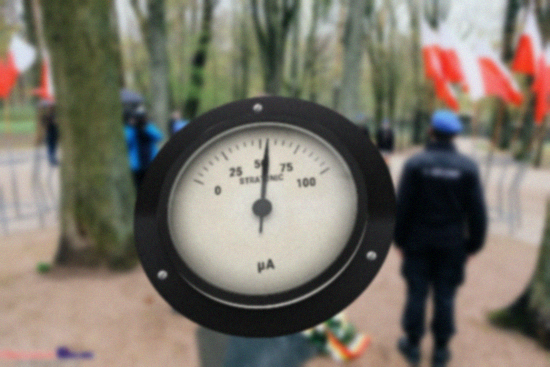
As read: **55** µA
